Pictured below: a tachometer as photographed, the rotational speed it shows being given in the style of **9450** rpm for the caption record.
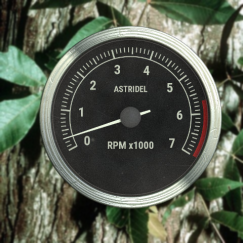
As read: **300** rpm
